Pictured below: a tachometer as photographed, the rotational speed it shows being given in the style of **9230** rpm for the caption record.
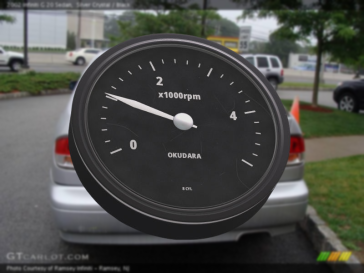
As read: **1000** rpm
